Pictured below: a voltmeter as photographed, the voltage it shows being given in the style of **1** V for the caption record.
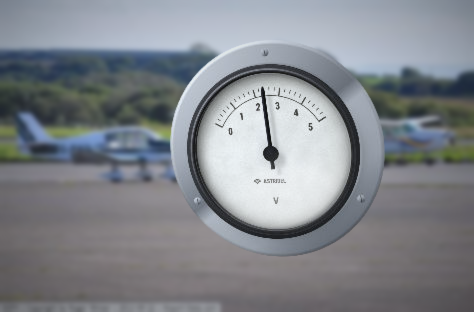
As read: **2.4** V
